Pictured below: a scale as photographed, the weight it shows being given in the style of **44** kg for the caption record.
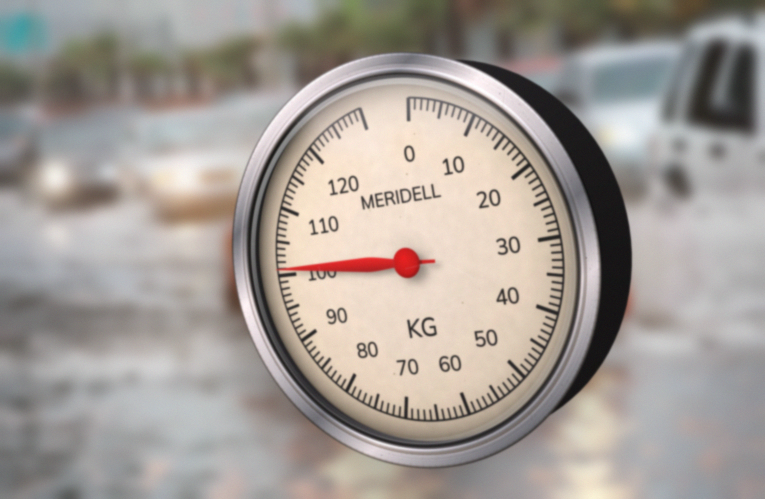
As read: **101** kg
